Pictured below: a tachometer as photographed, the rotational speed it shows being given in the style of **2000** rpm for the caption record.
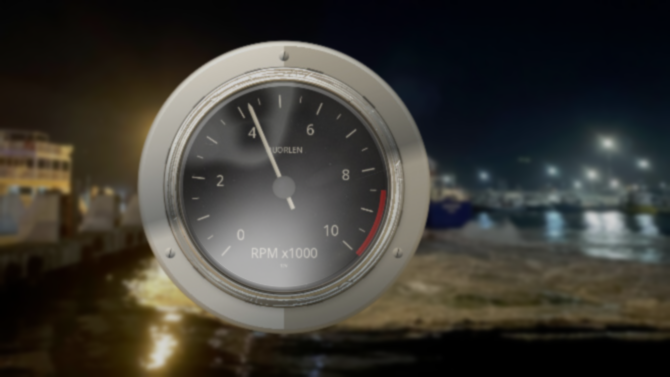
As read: **4250** rpm
